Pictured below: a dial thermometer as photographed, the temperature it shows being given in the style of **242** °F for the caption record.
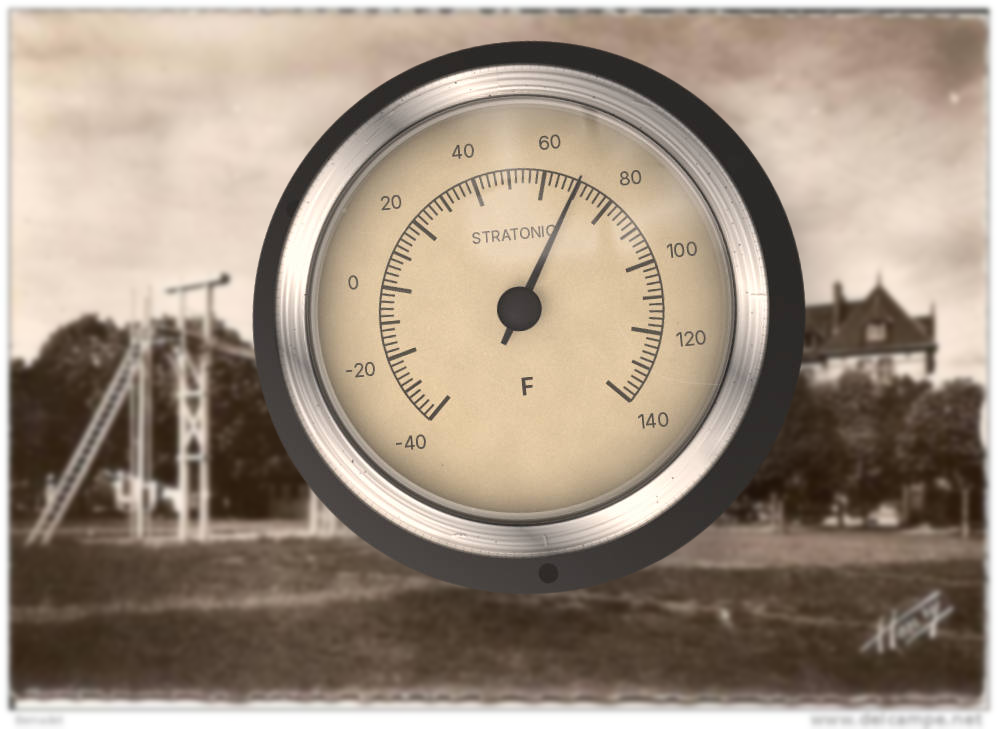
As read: **70** °F
